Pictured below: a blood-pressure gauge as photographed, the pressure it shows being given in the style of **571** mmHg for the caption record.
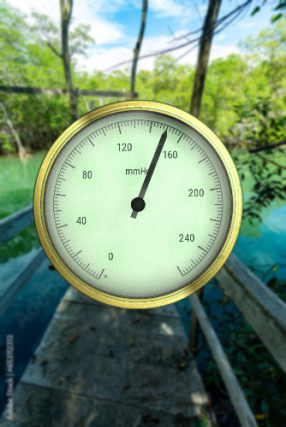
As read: **150** mmHg
